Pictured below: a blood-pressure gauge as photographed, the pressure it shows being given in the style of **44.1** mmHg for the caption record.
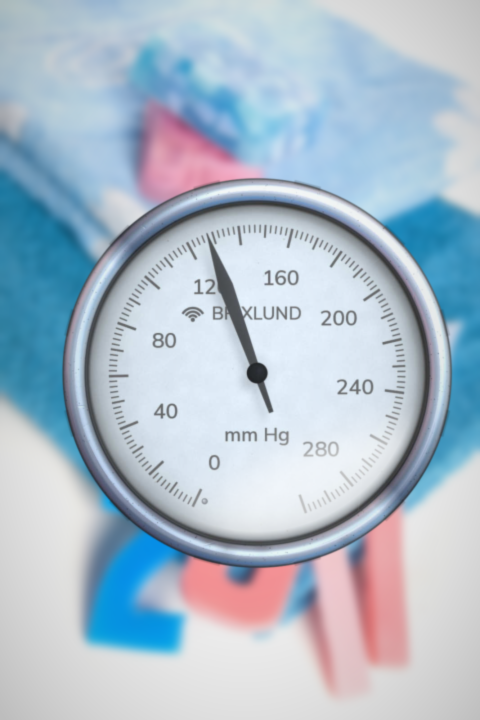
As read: **128** mmHg
